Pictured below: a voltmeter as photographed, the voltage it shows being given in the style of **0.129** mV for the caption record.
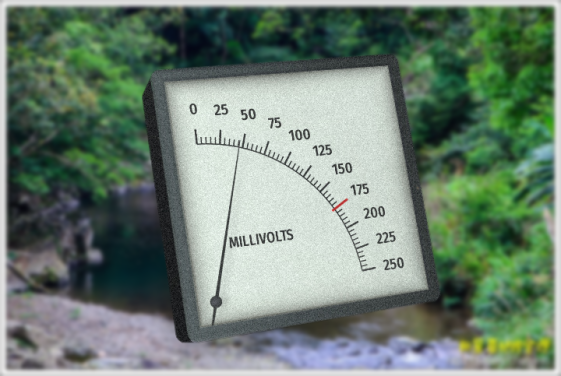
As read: **45** mV
